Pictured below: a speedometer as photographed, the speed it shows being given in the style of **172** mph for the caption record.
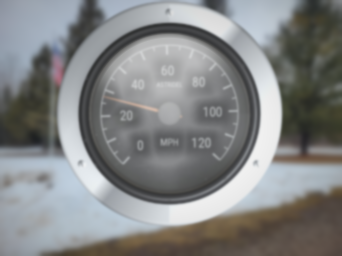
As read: **27.5** mph
